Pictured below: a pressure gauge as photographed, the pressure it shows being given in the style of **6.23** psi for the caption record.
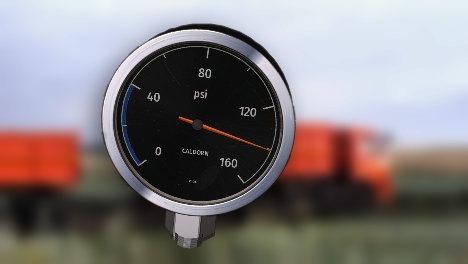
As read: **140** psi
